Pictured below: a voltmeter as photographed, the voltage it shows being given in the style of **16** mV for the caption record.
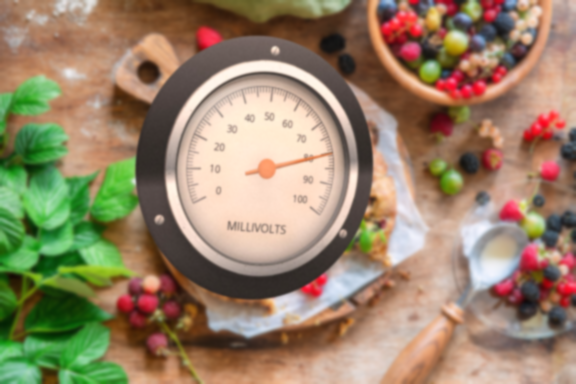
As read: **80** mV
